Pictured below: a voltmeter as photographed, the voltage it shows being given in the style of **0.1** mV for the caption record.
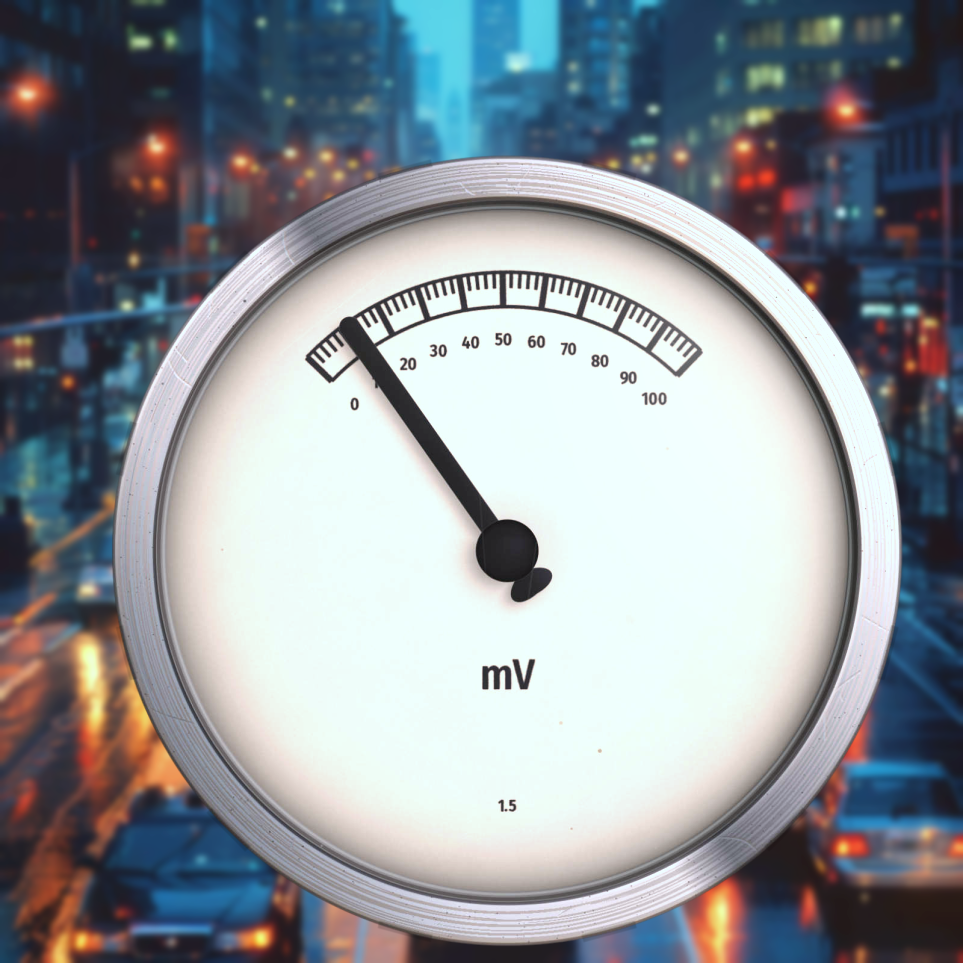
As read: **12** mV
